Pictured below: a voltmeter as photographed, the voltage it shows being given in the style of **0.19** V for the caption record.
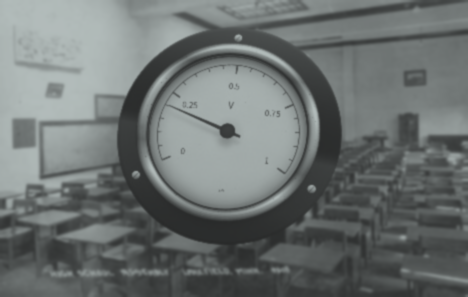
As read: **0.2** V
